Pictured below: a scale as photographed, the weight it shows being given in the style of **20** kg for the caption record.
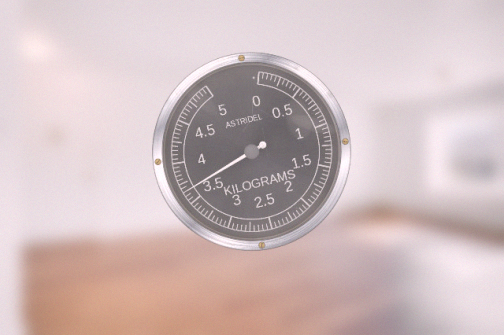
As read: **3.65** kg
